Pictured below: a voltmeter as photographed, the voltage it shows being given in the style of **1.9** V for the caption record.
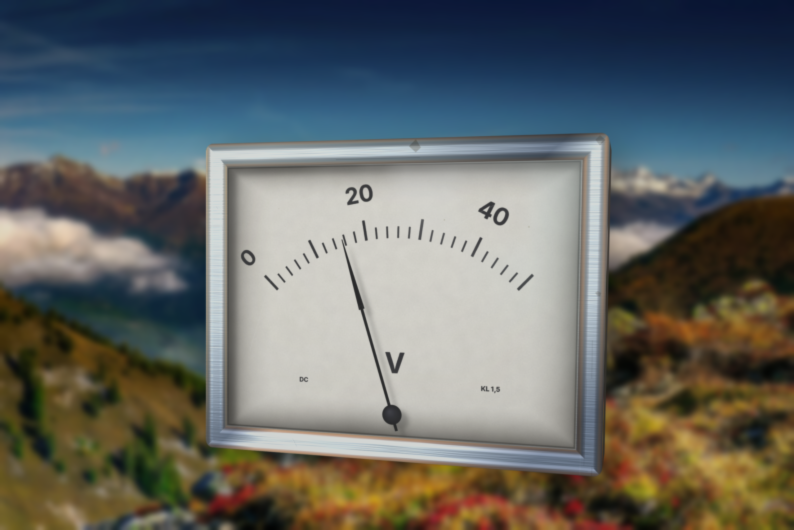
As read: **16** V
